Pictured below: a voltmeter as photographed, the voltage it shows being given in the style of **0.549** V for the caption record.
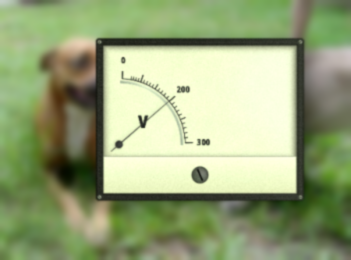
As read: **200** V
